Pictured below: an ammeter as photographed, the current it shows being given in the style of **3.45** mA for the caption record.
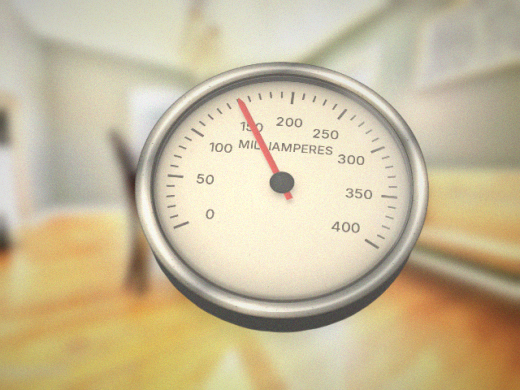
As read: **150** mA
